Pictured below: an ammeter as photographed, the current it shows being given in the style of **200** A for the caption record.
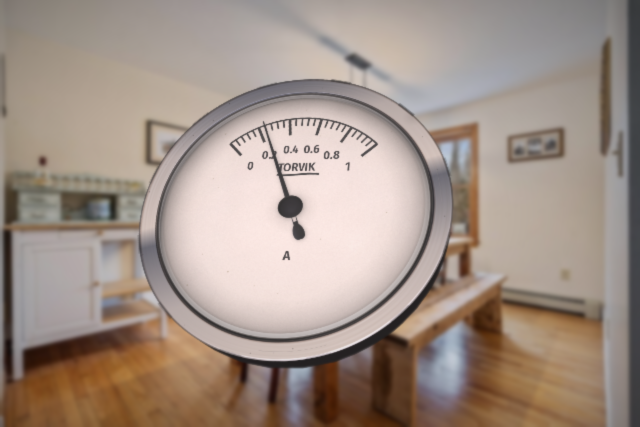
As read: **0.24** A
